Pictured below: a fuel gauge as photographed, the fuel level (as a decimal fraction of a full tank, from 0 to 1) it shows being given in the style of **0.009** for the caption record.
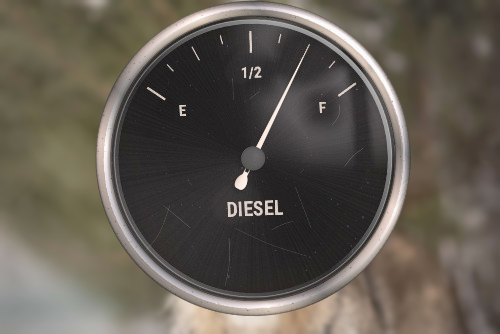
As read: **0.75**
